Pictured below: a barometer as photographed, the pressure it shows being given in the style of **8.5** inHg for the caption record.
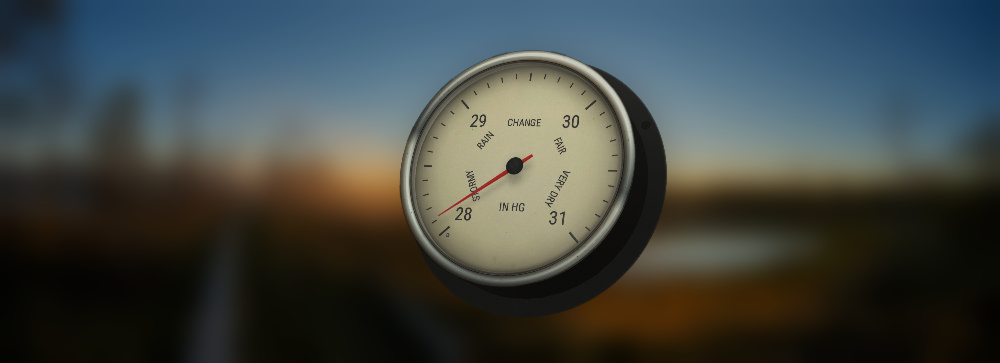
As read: **28.1** inHg
